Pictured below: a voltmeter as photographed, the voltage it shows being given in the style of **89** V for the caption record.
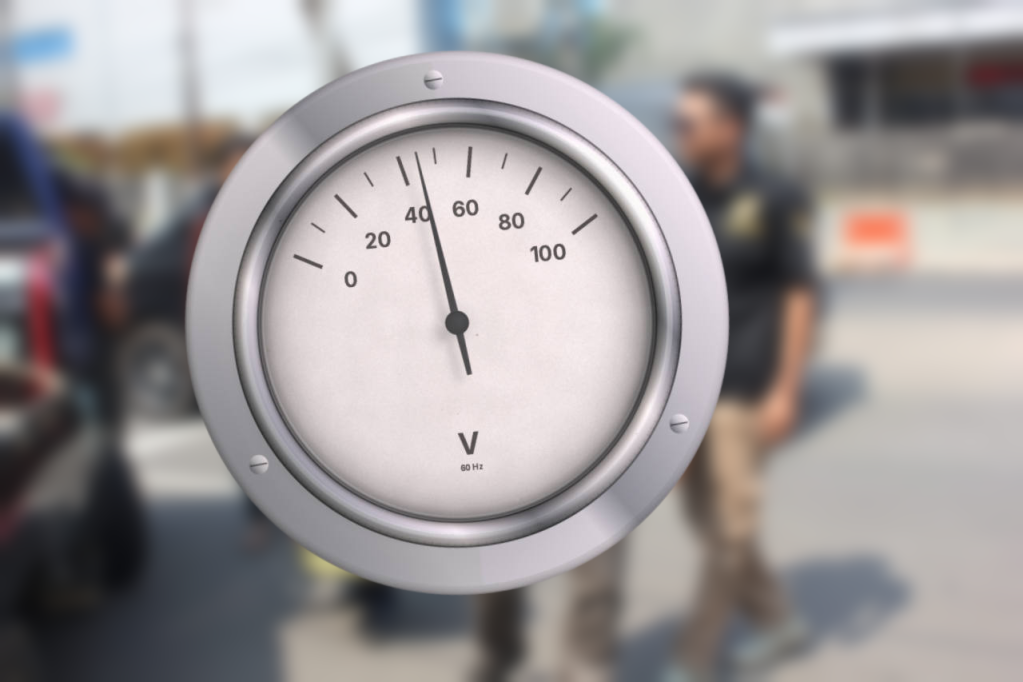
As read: **45** V
